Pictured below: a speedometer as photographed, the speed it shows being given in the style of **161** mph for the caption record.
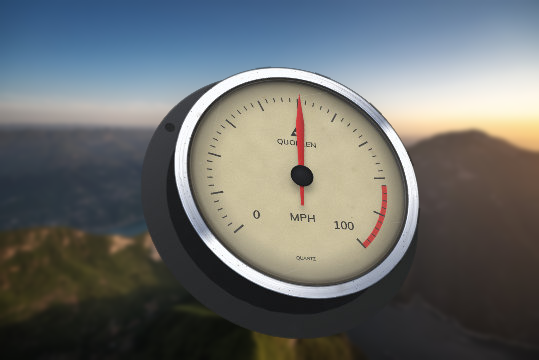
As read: **50** mph
